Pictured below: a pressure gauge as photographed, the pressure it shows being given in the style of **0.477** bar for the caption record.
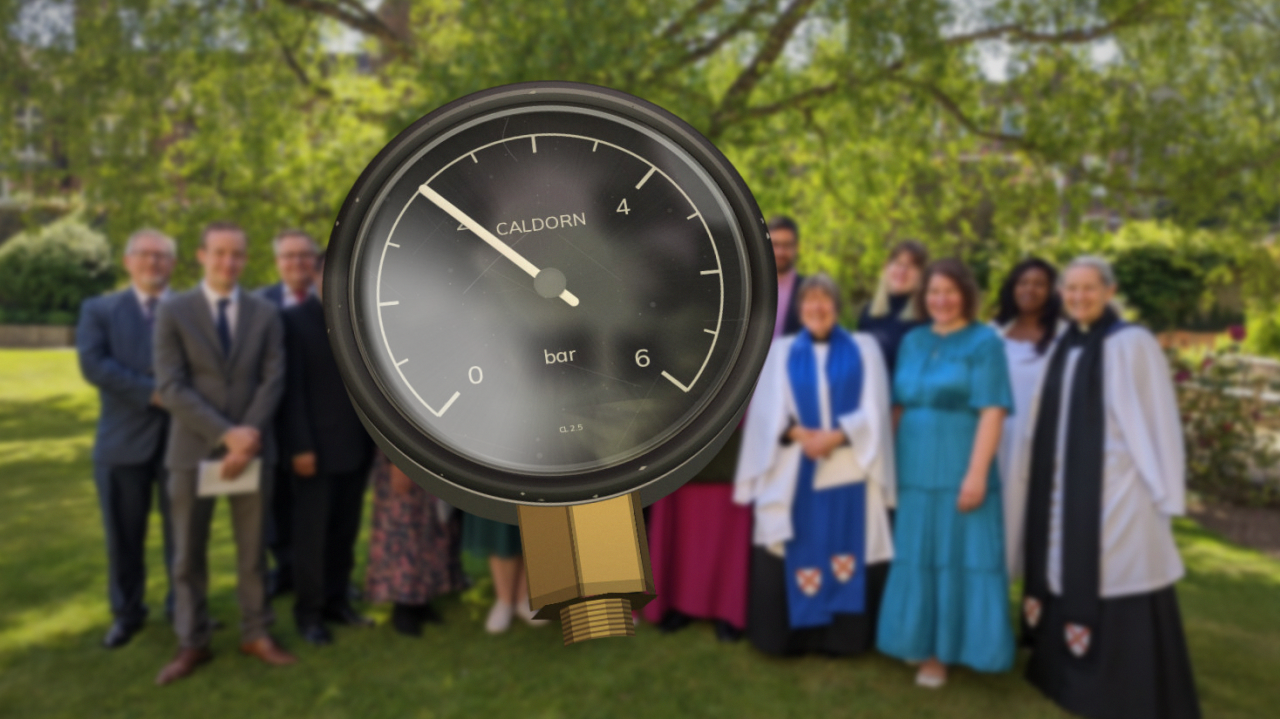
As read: **2** bar
